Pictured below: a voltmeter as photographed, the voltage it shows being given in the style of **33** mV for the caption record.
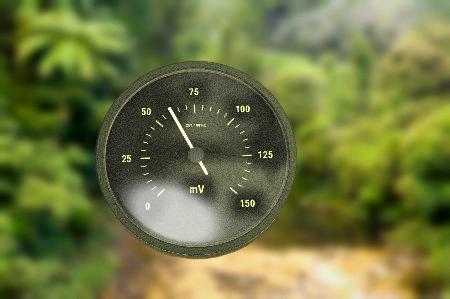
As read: **60** mV
